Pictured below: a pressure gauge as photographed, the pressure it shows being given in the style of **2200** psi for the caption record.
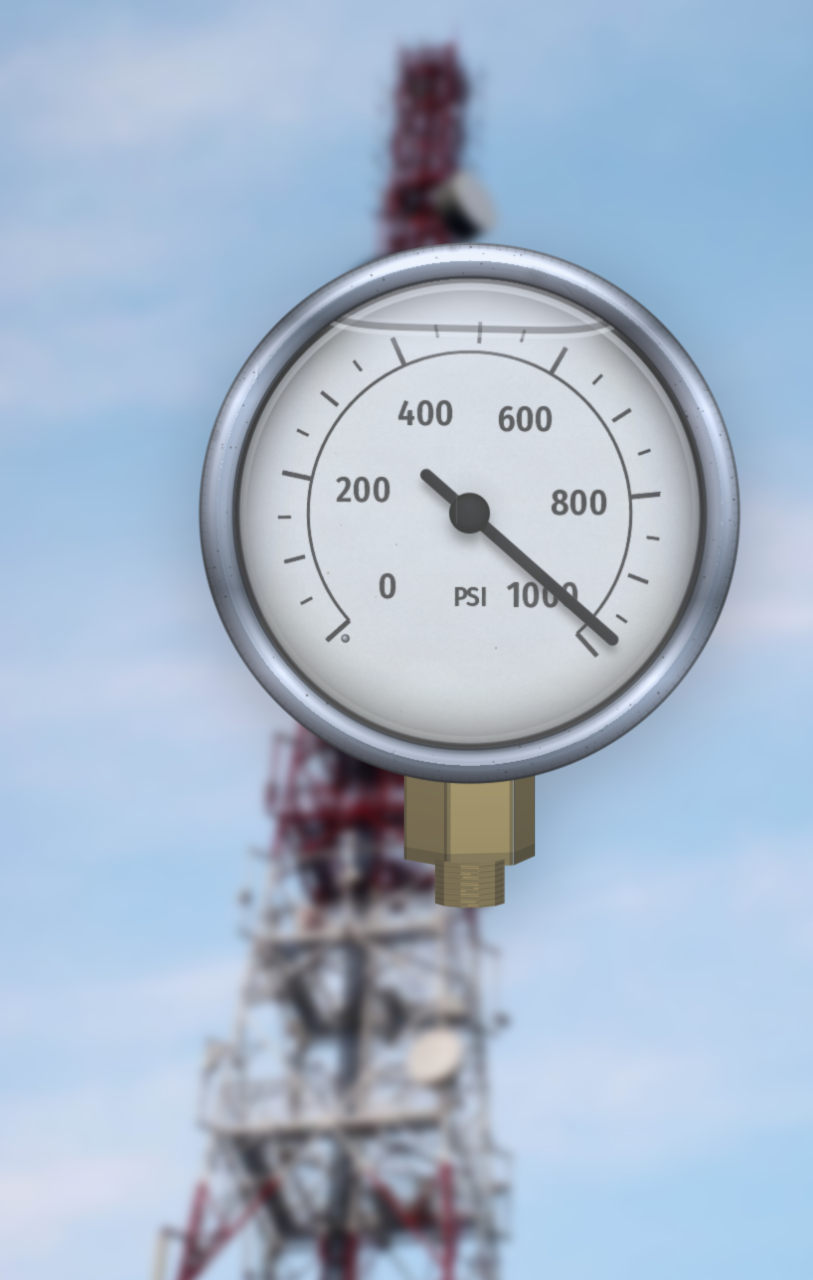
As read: **975** psi
